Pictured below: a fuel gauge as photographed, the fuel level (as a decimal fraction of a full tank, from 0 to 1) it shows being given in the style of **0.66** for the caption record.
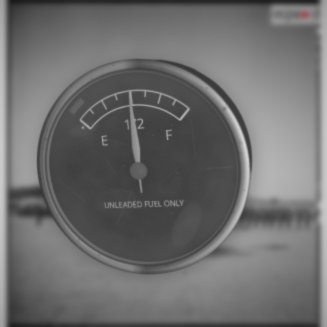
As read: **0.5**
